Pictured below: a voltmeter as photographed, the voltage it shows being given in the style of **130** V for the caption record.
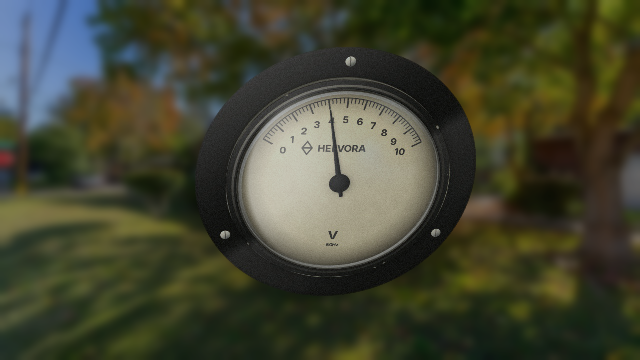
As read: **4** V
